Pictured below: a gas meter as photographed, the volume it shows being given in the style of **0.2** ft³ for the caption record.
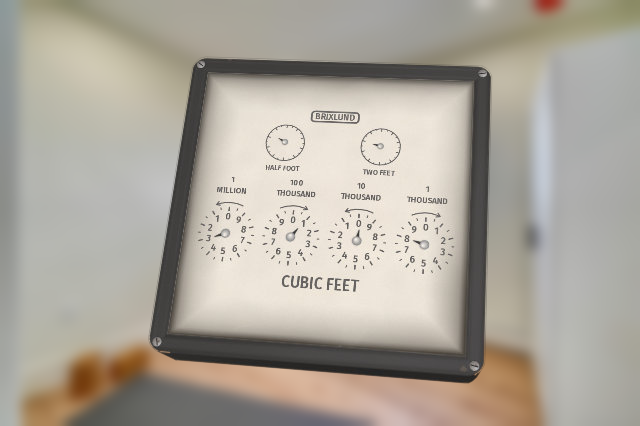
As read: **309800** ft³
